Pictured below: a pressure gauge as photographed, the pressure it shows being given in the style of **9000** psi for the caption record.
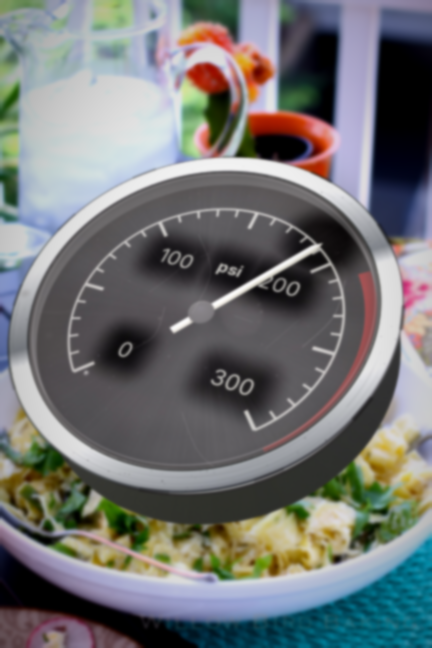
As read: **190** psi
